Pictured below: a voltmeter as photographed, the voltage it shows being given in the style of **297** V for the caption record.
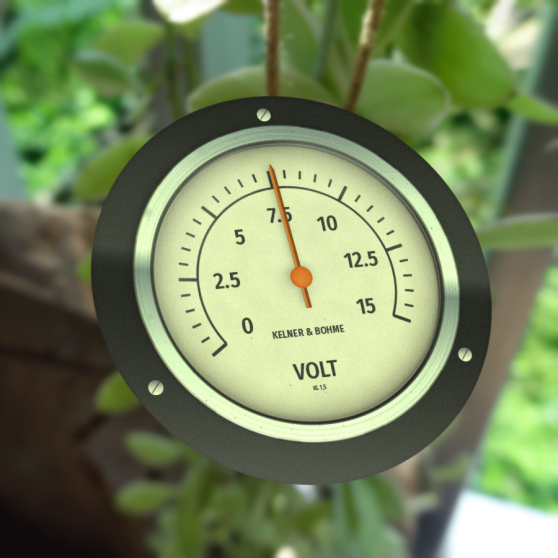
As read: **7.5** V
